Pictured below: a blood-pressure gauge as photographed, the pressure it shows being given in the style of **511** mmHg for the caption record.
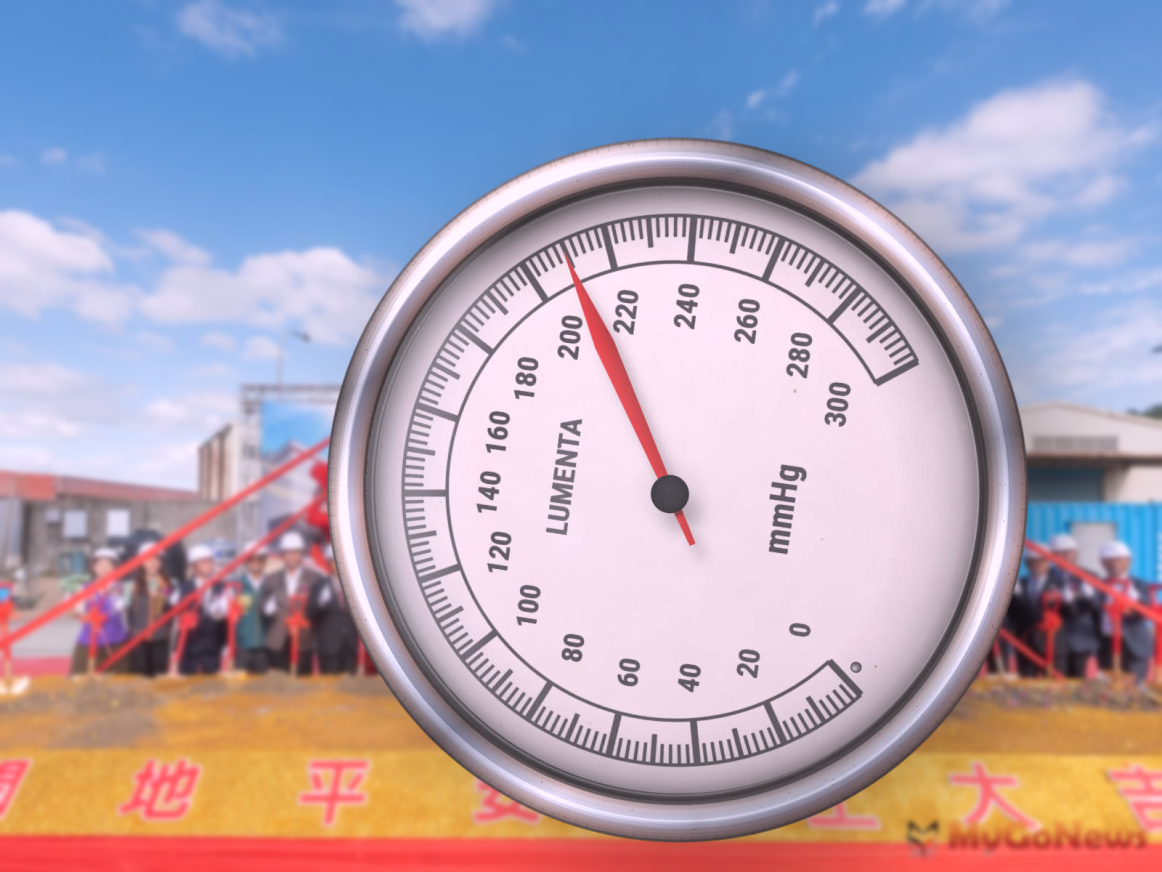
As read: **210** mmHg
